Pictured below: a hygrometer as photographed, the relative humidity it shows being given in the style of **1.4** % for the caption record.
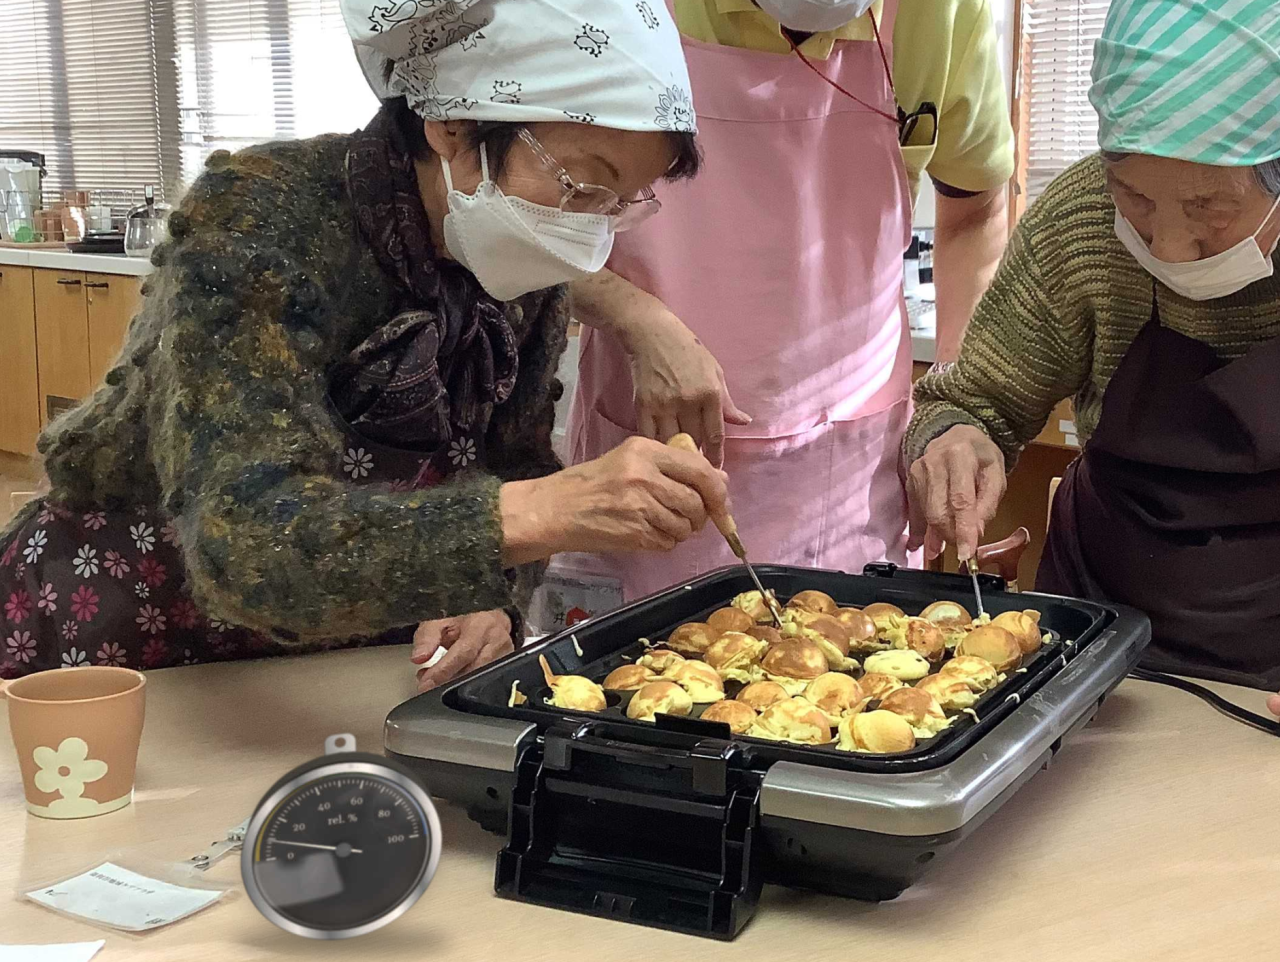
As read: **10** %
